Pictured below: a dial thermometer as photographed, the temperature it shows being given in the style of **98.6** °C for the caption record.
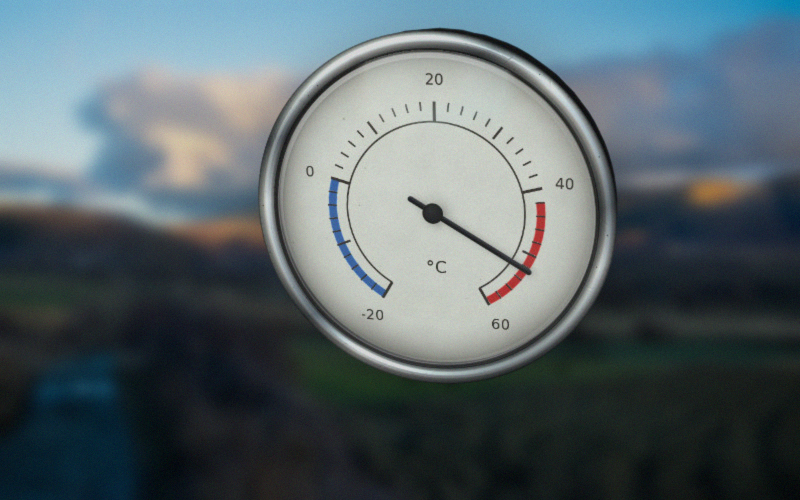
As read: **52** °C
